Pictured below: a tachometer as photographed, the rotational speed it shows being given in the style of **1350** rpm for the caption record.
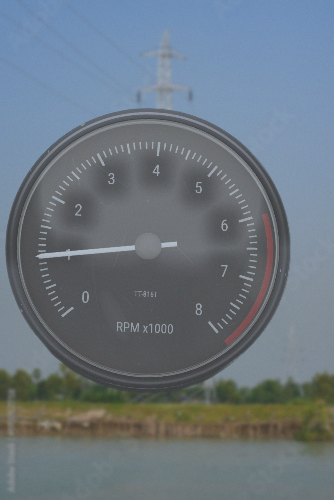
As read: **1000** rpm
